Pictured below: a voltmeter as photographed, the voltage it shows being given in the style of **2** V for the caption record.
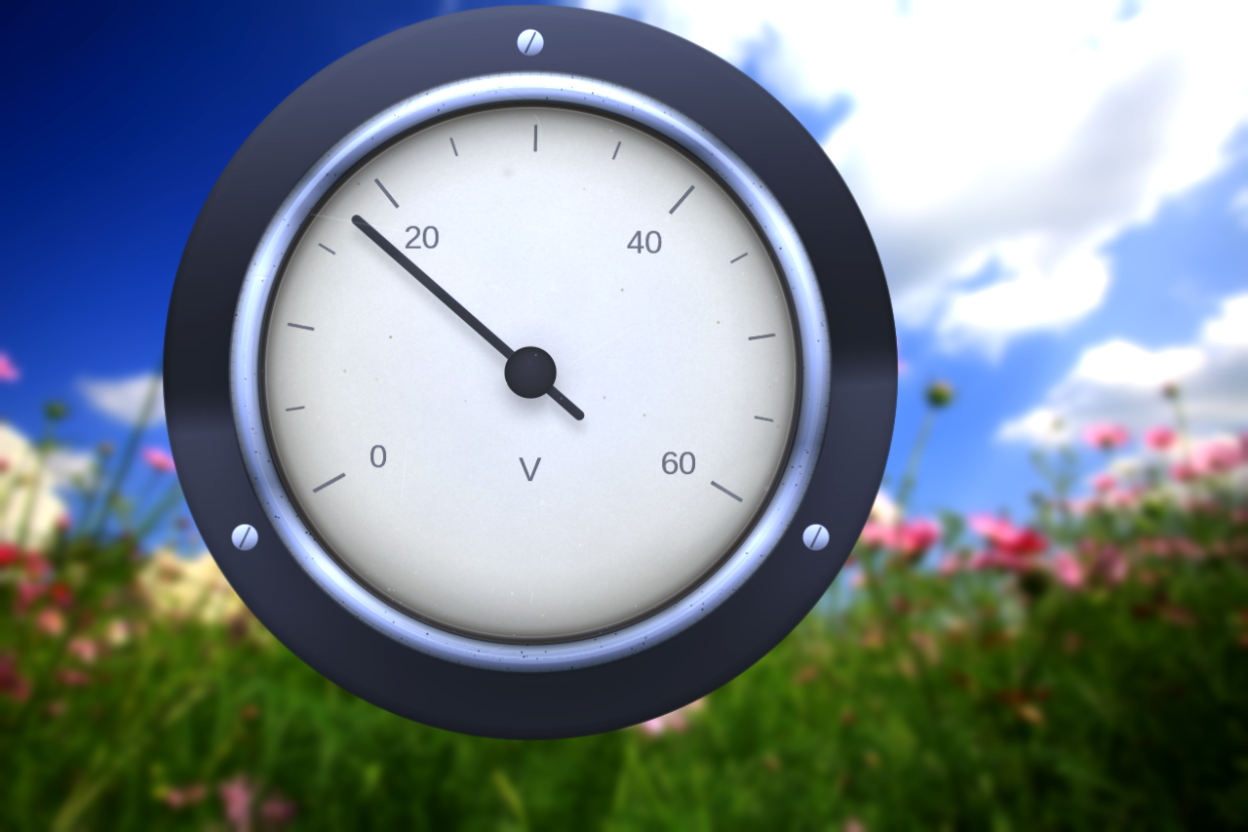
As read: **17.5** V
